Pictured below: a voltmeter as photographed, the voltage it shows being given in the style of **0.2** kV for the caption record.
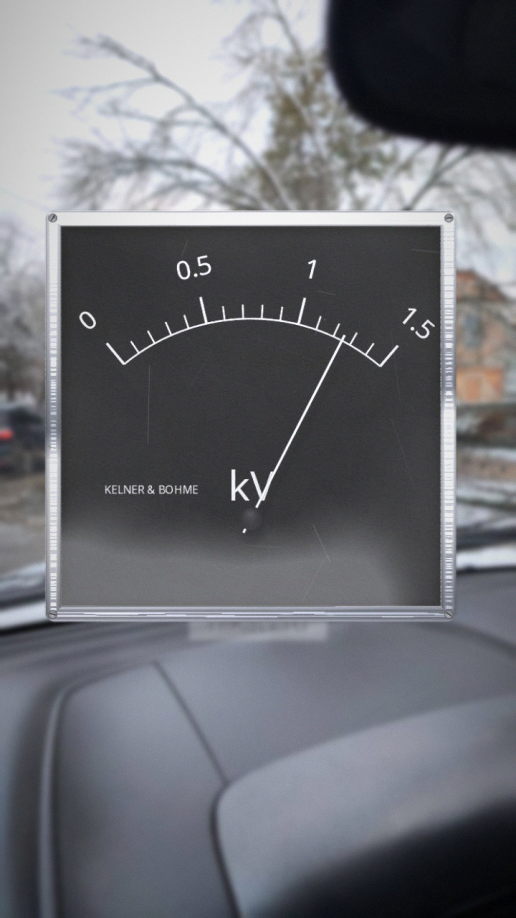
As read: **1.25** kV
